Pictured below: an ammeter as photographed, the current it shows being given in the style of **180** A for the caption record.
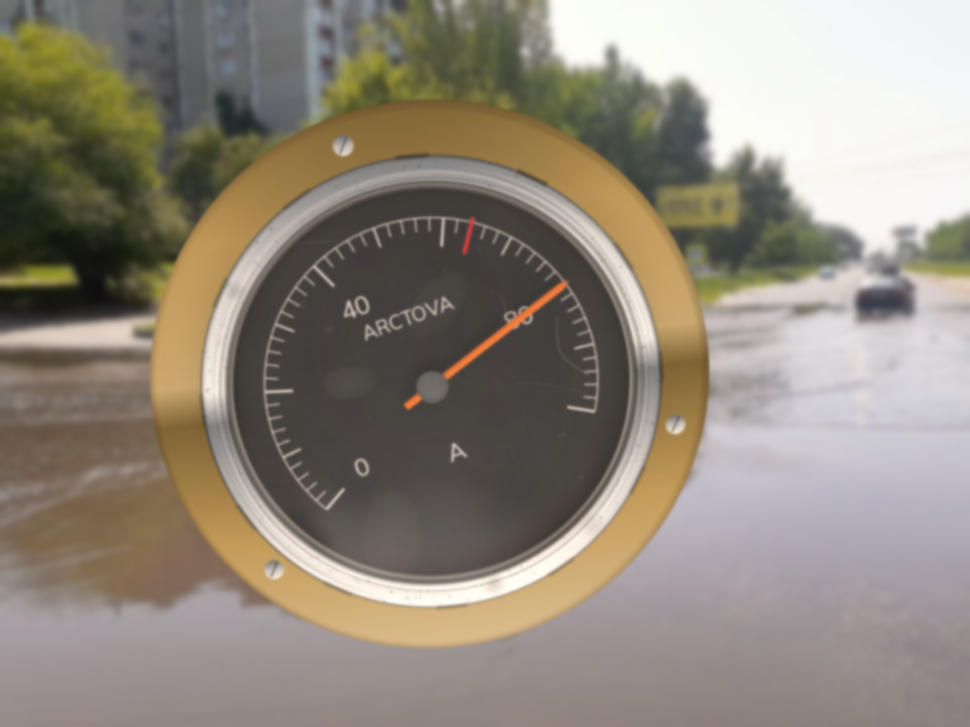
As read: **80** A
